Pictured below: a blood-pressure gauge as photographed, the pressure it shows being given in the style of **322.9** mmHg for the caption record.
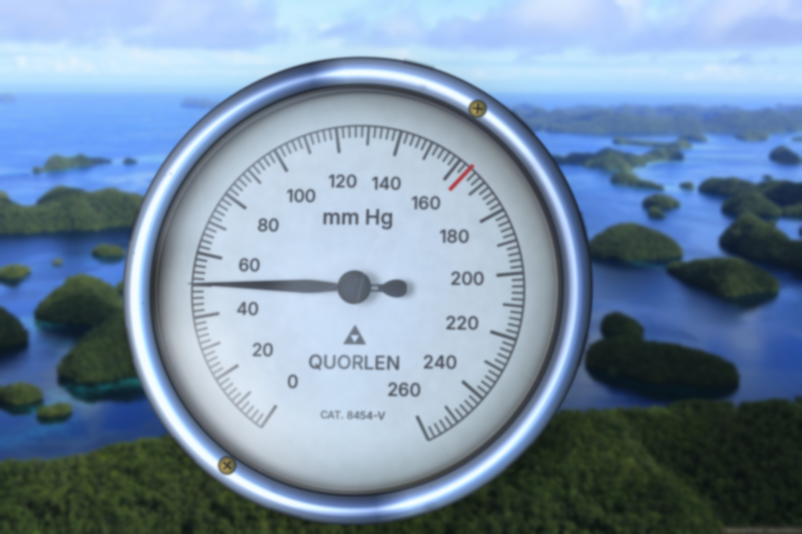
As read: **50** mmHg
